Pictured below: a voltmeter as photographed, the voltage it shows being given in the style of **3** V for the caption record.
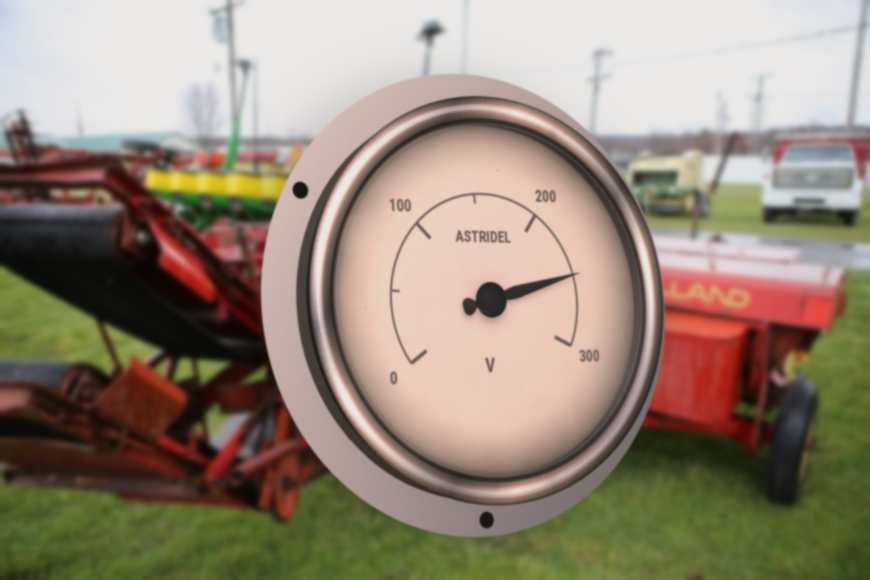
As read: **250** V
